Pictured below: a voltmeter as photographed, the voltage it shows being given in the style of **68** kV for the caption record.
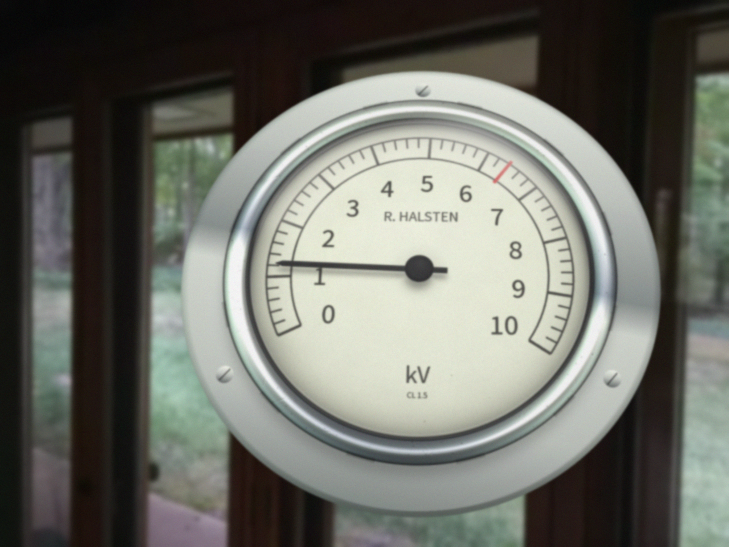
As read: **1.2** kV
